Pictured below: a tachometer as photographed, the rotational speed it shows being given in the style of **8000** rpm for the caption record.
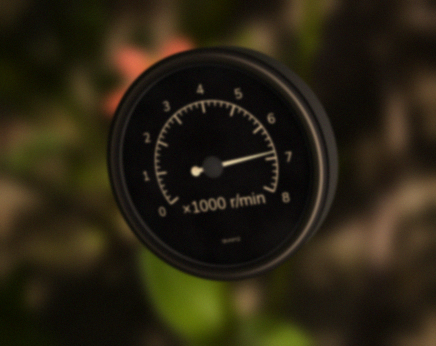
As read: **6800** rpm
